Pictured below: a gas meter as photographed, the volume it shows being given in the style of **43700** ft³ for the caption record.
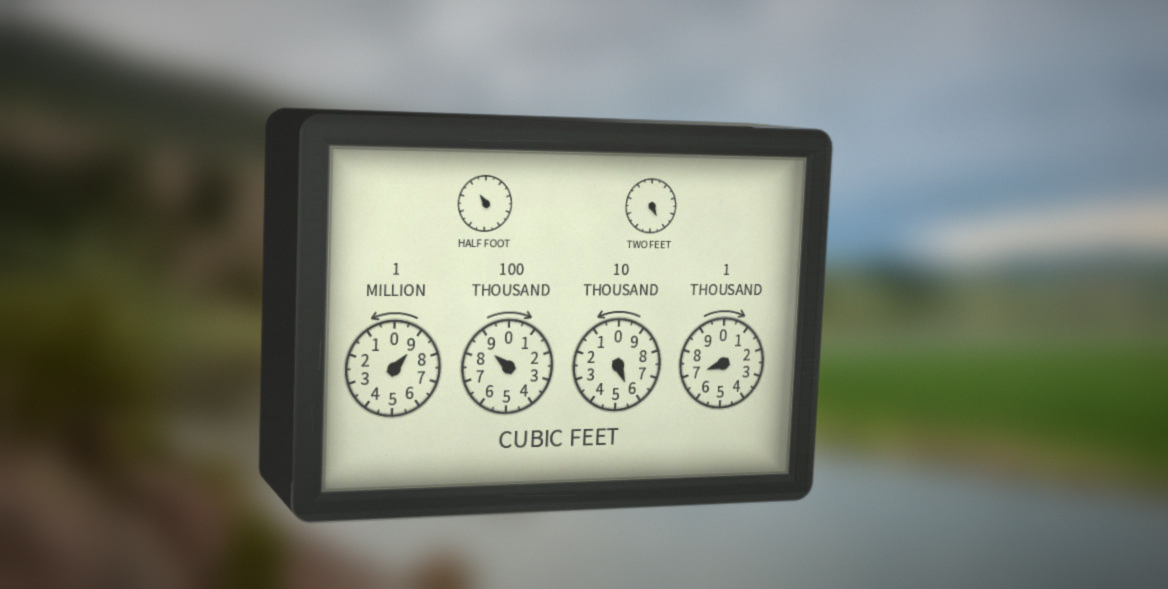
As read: **885700** ft³
